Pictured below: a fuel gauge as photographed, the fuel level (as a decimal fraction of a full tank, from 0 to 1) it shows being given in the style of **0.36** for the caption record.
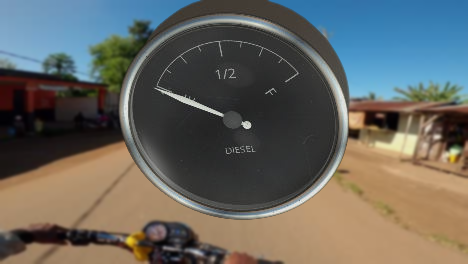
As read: **0**
